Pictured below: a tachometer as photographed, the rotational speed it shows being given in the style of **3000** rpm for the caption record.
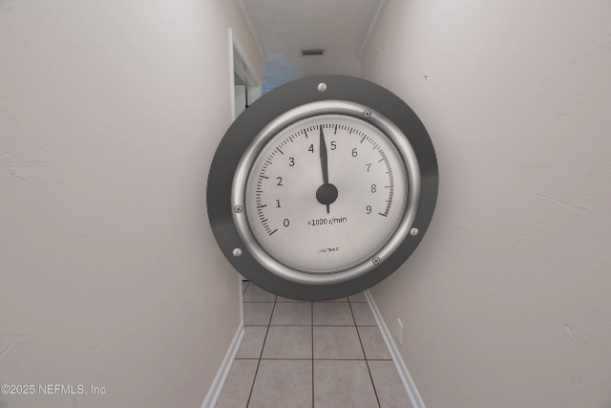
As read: **4500** rpm
